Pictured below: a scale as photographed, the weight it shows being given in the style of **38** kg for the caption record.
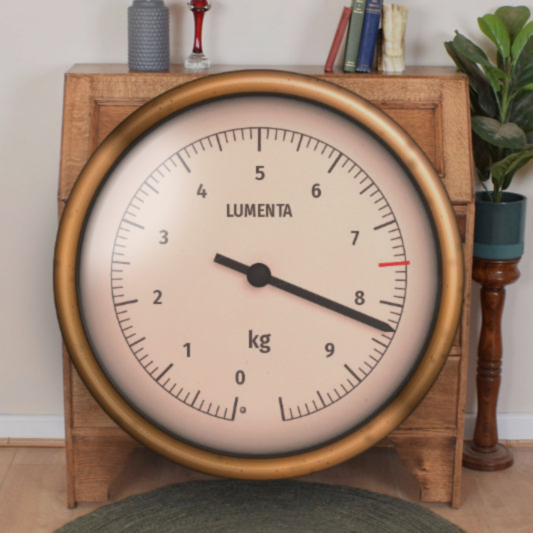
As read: **8.3** kg
